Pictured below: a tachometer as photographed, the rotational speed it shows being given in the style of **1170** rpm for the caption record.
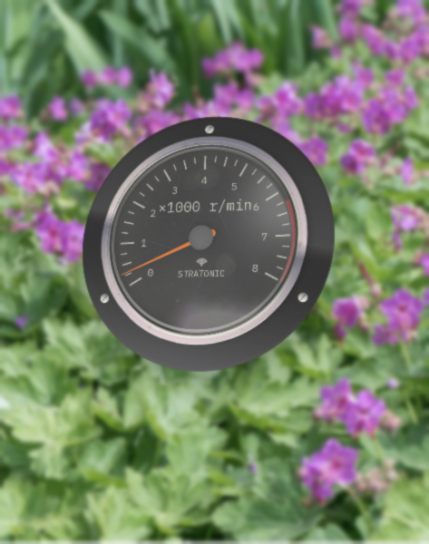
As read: **250** rpm
